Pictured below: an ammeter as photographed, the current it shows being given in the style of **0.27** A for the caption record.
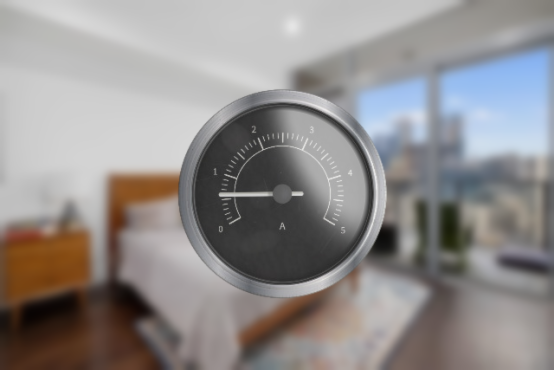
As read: **0.6** A
